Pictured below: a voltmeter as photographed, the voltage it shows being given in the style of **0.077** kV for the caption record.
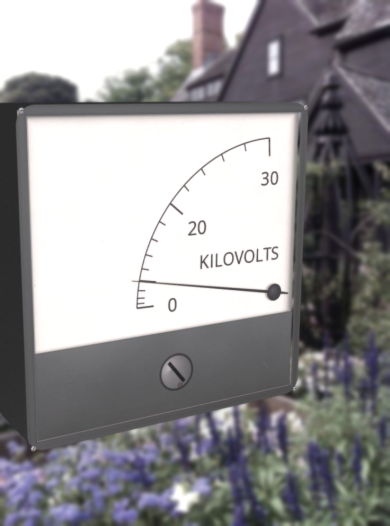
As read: **10** kV
